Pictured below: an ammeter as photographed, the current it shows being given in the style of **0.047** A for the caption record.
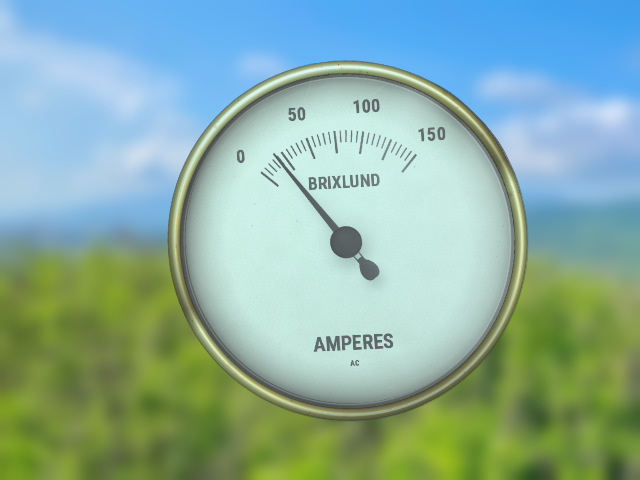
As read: **20** A
